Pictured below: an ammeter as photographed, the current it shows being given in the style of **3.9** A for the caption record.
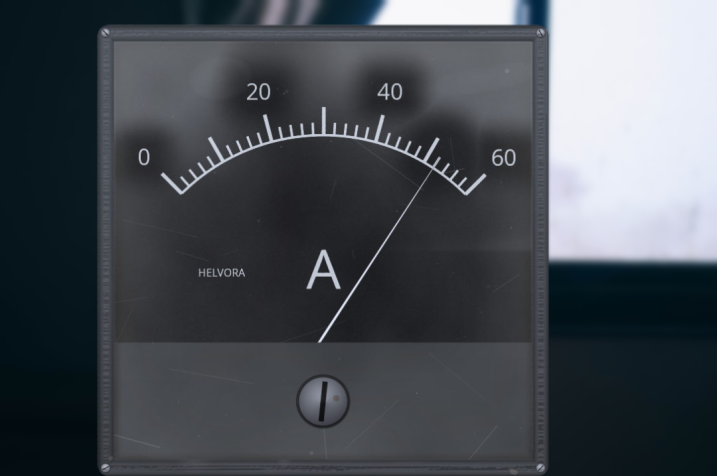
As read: **52** A
